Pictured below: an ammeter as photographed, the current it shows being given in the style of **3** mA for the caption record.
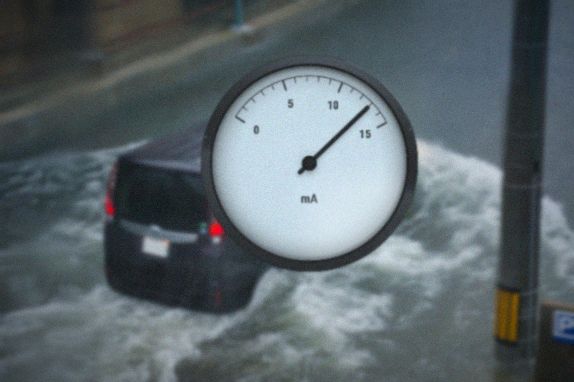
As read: **13** mA
